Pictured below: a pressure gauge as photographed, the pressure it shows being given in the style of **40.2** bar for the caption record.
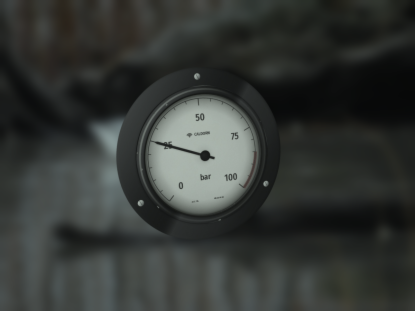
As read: **25** bar
